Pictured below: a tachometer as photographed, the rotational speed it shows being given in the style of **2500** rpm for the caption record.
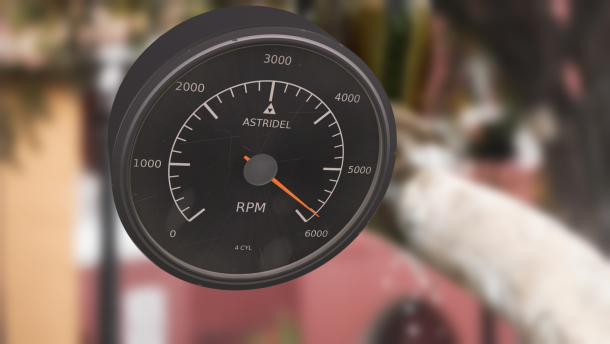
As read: **5800** rpm
